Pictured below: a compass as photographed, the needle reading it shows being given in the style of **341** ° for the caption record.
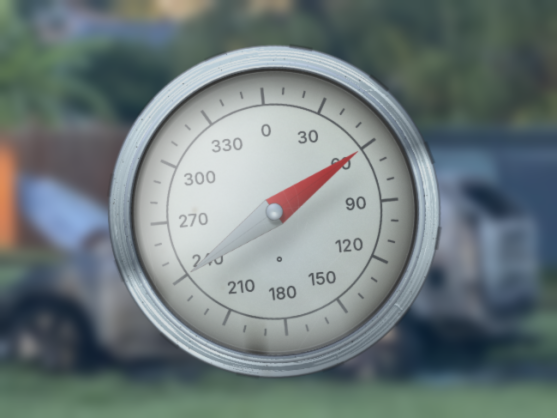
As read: **60** °
